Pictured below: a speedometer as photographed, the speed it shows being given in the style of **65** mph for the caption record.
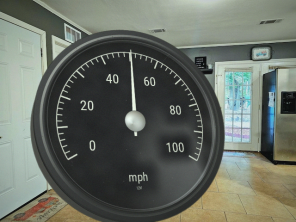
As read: **50** mph
